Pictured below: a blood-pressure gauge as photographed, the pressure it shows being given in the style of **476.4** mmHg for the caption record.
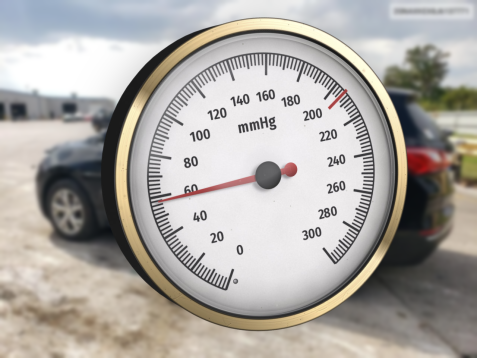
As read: **58** mmHg
